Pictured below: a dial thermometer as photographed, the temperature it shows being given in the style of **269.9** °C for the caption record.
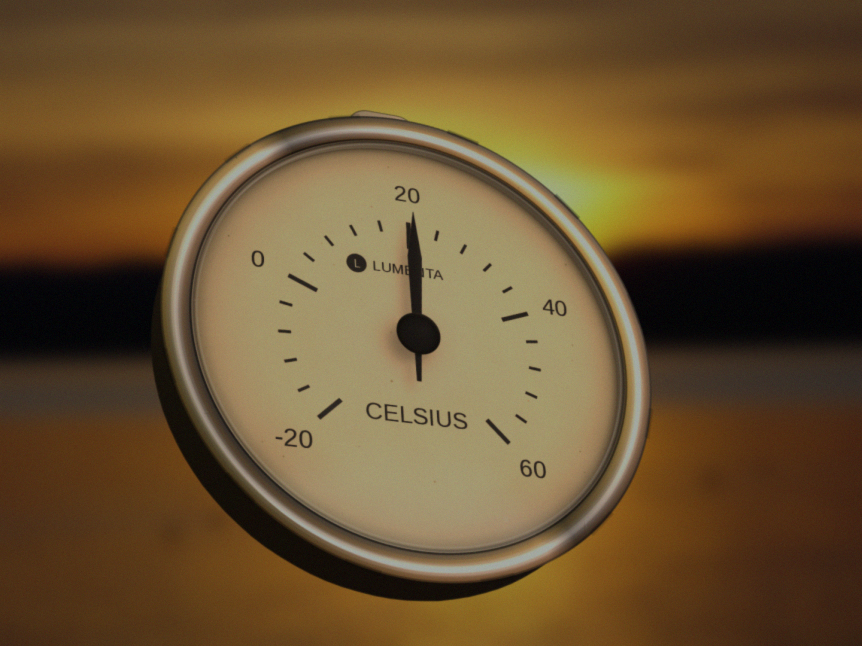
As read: **20** °C
